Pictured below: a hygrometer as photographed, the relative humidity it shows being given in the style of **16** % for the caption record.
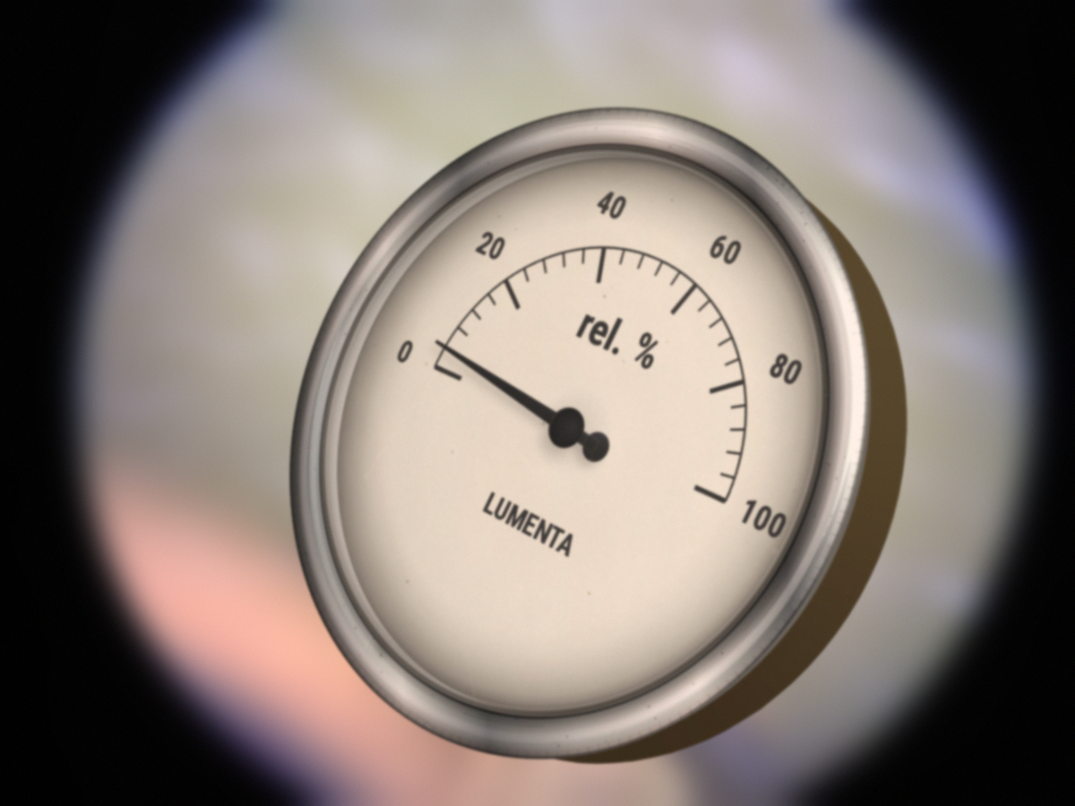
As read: **4** %
